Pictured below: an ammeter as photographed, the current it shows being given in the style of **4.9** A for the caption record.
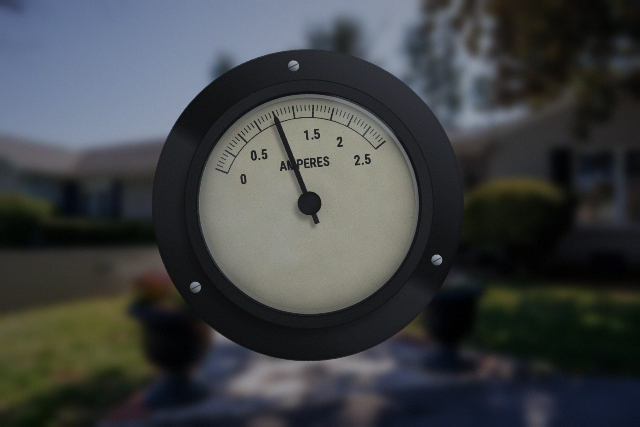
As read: **1** A
